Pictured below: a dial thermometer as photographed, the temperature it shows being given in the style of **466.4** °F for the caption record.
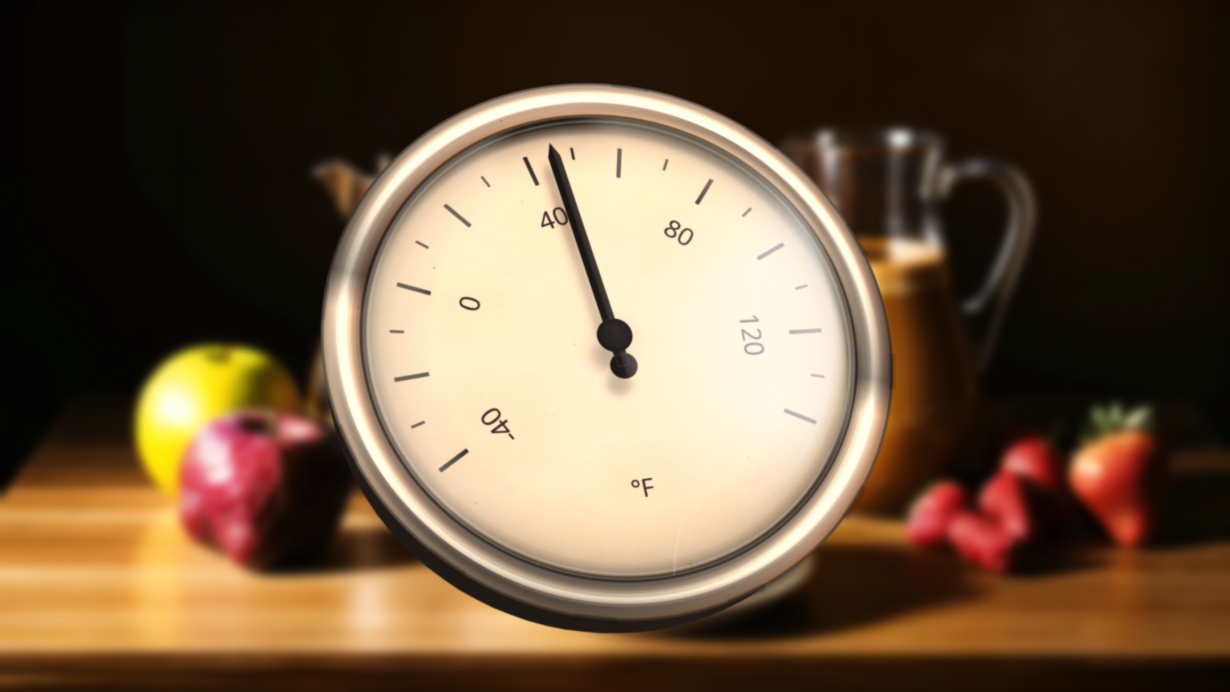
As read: **45** °F
